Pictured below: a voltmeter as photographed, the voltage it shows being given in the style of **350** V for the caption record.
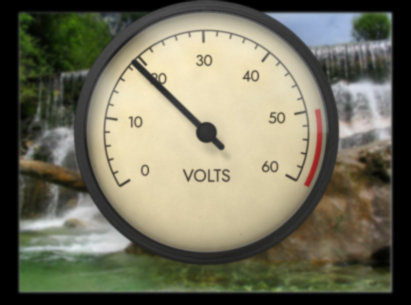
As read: **19** V
